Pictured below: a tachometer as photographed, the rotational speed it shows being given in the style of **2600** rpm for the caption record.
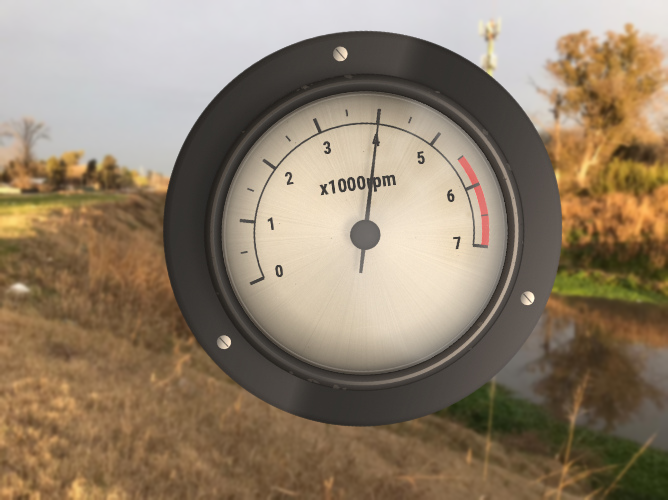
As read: **4000** rpm
